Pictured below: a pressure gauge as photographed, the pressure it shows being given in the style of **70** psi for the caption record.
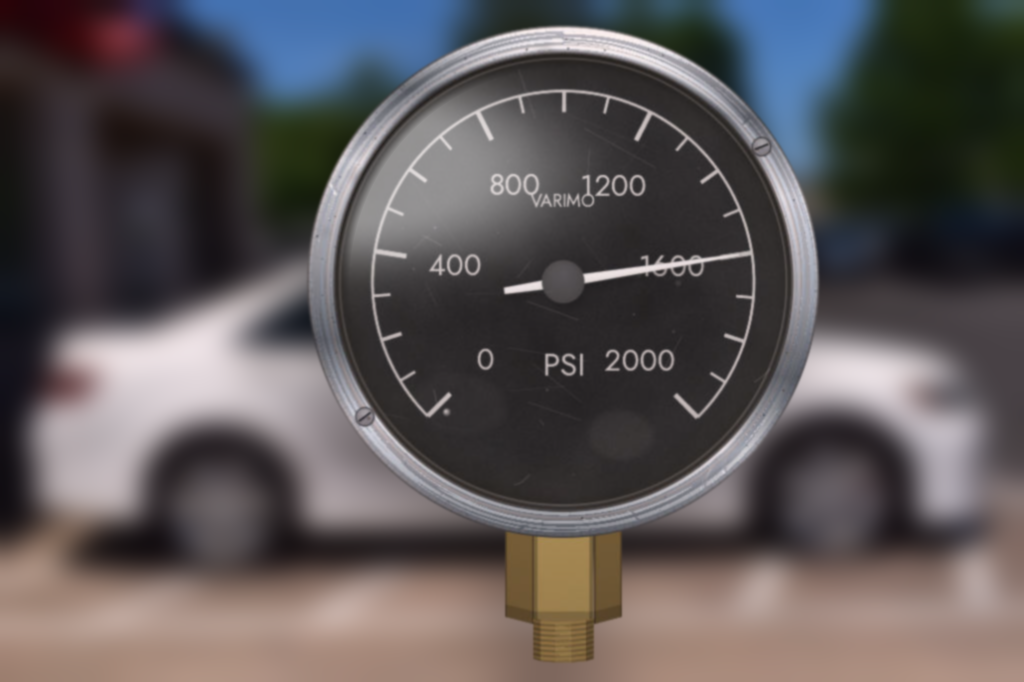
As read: **1600** psi
